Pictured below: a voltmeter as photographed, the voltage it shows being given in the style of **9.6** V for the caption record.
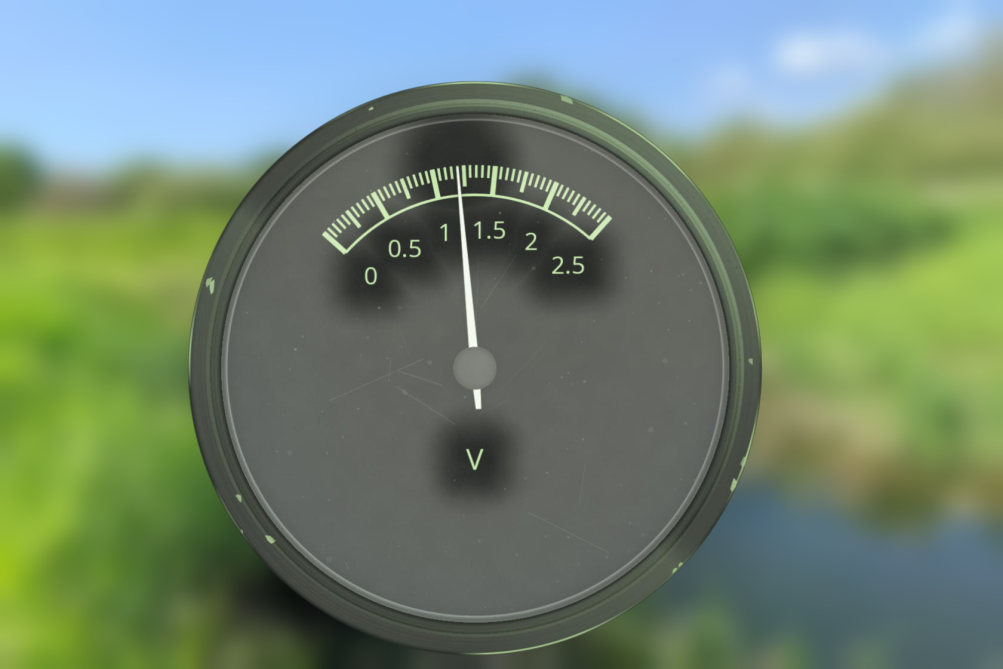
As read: **1.2** V
